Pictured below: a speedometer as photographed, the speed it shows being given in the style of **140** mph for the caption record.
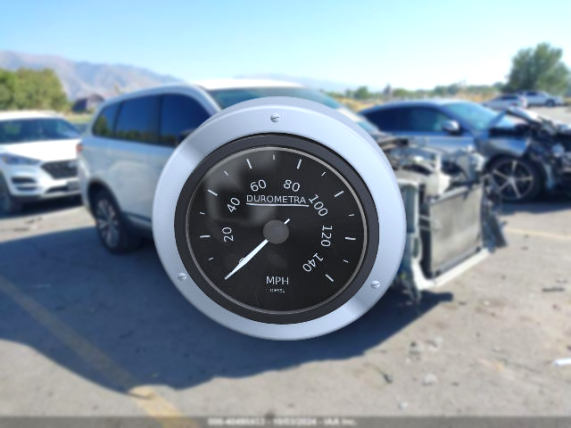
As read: **0** mph
